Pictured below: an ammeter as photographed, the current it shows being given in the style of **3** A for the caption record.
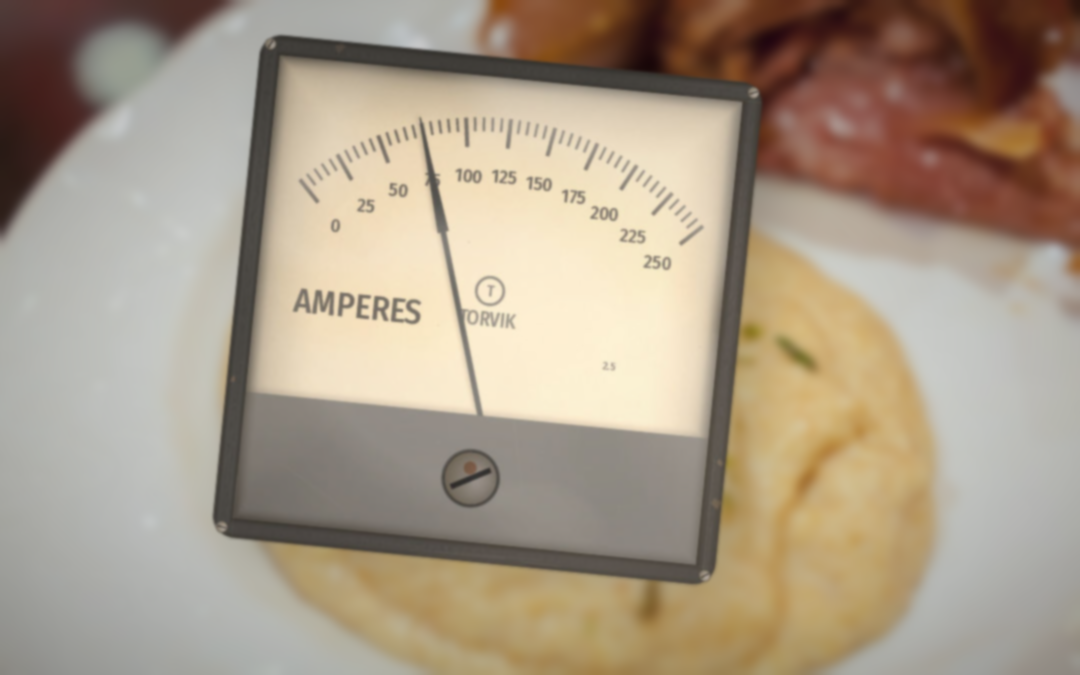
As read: **75** A
